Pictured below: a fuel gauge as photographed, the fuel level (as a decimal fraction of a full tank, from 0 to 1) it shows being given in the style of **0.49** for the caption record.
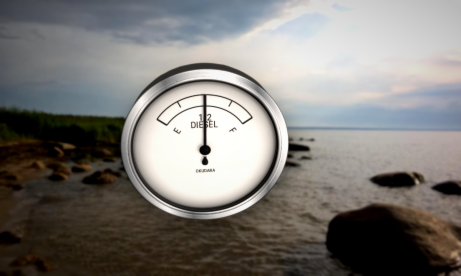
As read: **0.5**
